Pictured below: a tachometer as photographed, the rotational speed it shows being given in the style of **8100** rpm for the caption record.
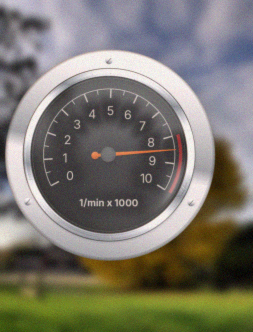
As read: **8500** rpm
